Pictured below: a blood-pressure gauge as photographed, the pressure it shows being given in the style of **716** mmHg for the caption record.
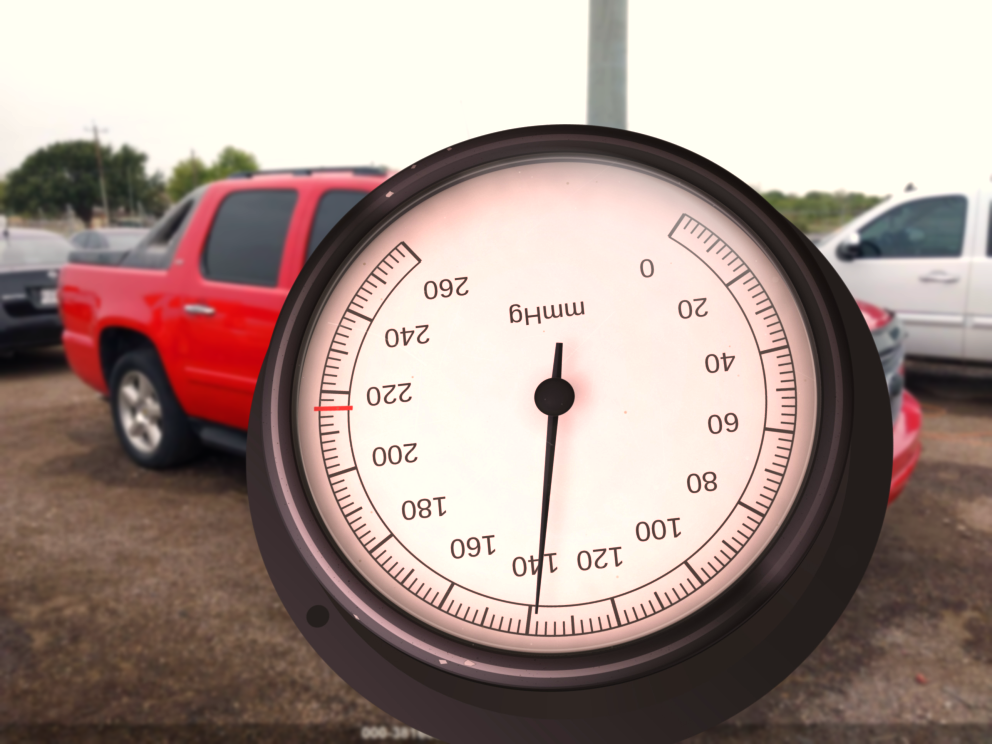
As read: **138** mmHg
